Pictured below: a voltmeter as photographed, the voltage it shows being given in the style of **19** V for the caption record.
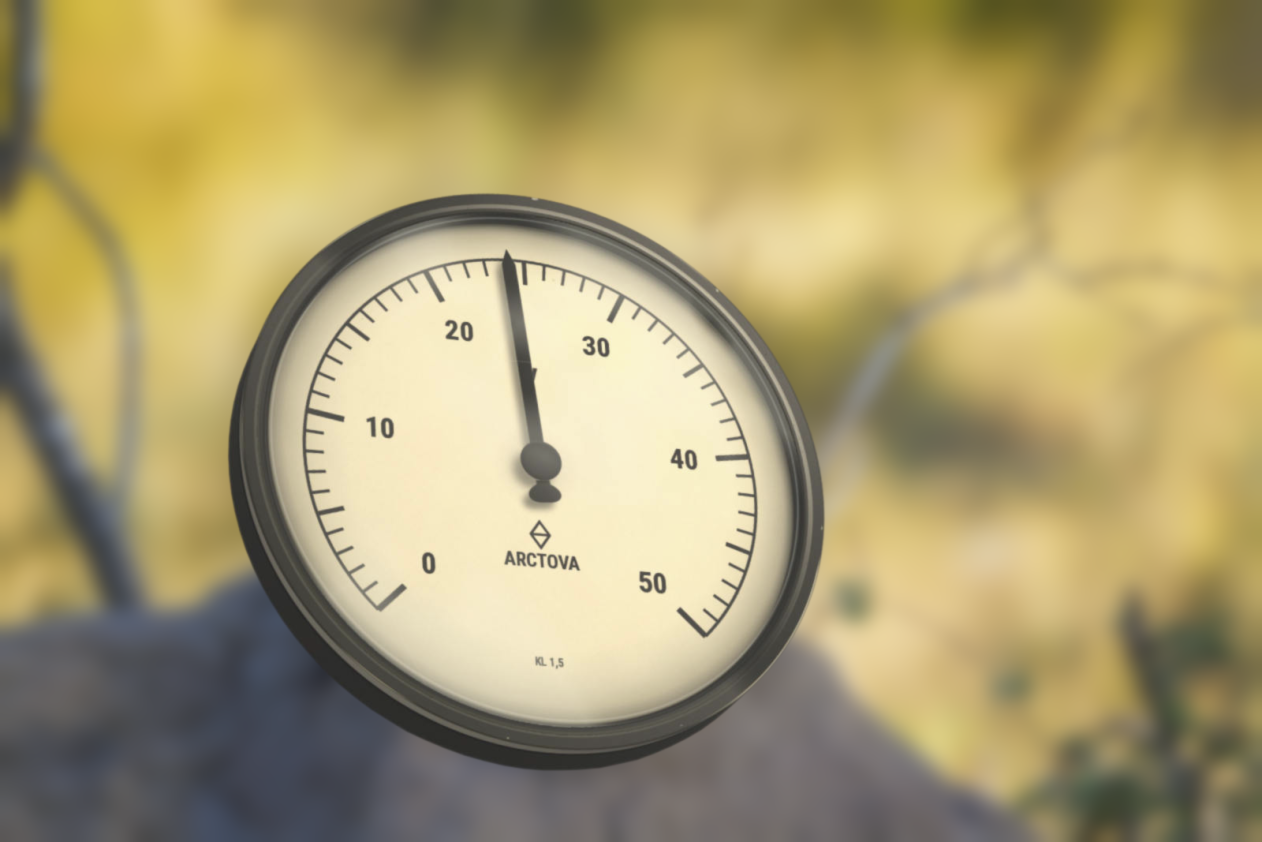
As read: **24** V
